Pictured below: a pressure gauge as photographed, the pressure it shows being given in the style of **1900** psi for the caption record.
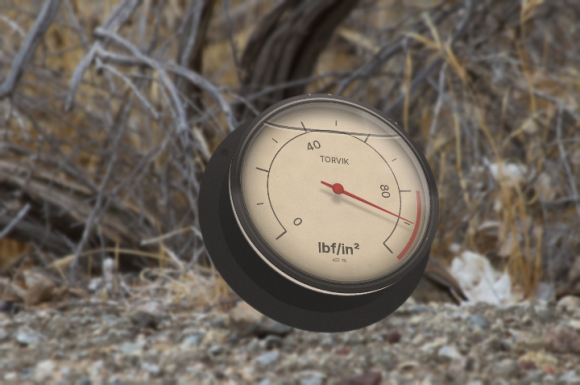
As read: **90** psi
